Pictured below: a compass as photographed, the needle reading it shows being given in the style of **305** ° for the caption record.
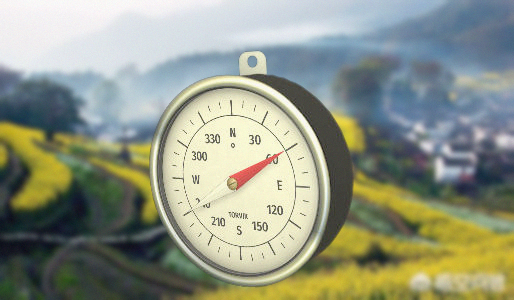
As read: **60** °
